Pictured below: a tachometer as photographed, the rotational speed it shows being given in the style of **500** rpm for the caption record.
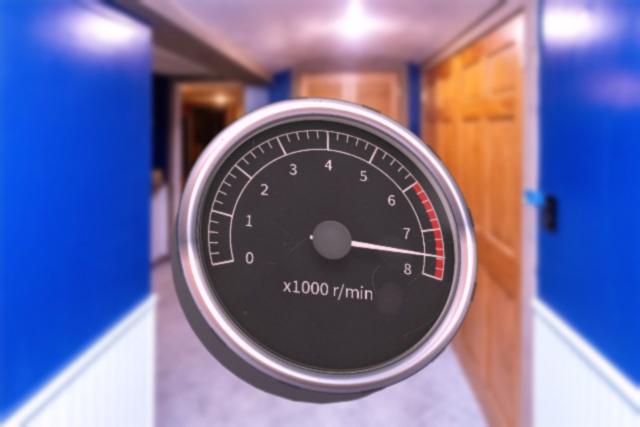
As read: **7600** rpm
